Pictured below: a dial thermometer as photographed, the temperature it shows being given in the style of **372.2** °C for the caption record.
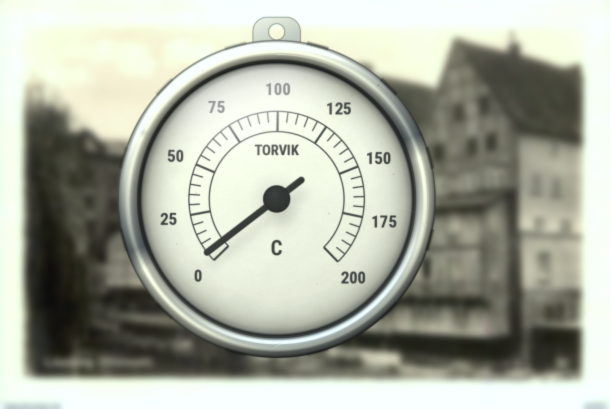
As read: **5** °C
